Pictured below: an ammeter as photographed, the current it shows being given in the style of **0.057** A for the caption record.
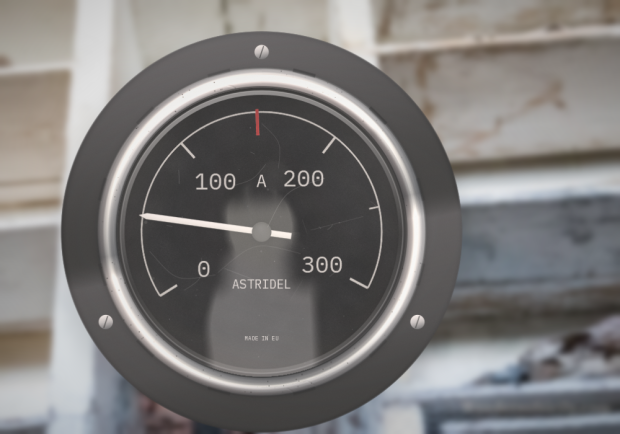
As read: **50** A
